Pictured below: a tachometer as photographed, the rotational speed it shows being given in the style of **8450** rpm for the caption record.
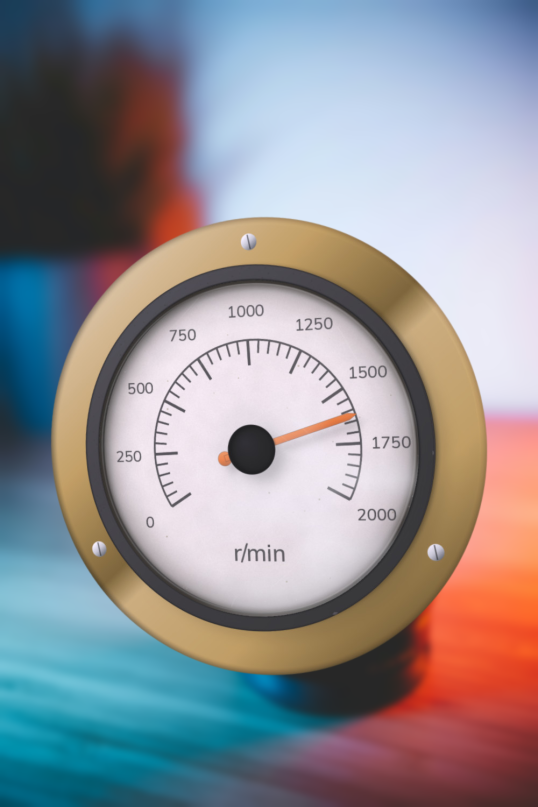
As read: **1625** rpm
